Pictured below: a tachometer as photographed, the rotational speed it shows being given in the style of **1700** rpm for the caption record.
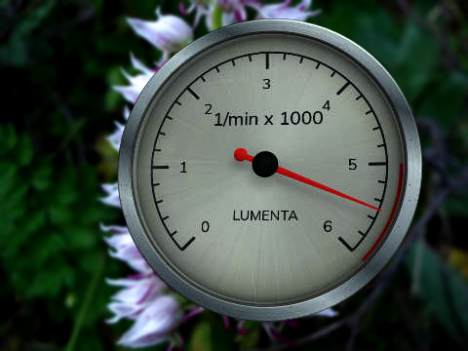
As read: **5500** rpm
